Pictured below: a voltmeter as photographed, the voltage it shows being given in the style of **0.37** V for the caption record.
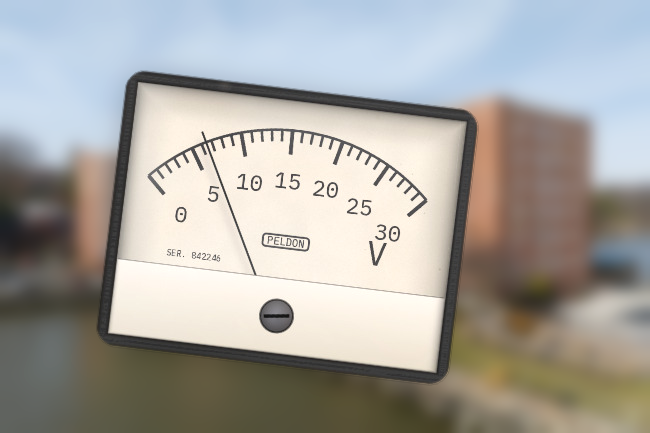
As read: **6.5** V
